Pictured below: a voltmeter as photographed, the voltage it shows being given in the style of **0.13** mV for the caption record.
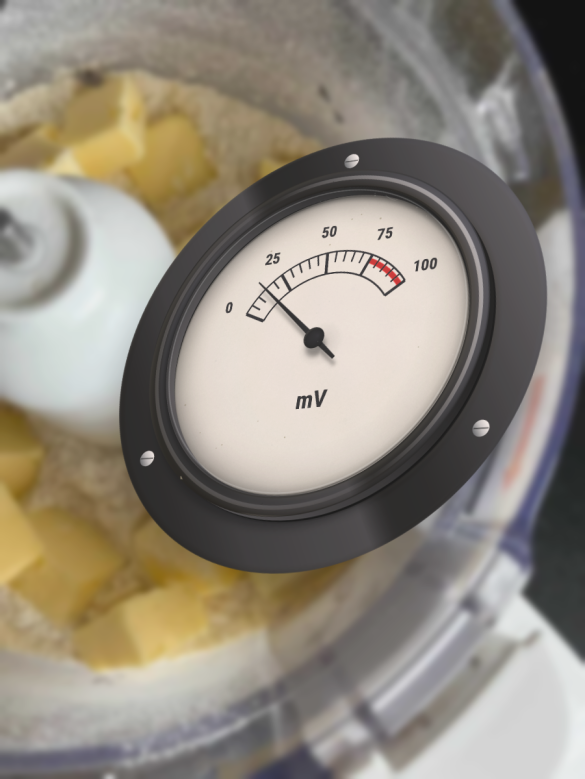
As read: **15** mV
